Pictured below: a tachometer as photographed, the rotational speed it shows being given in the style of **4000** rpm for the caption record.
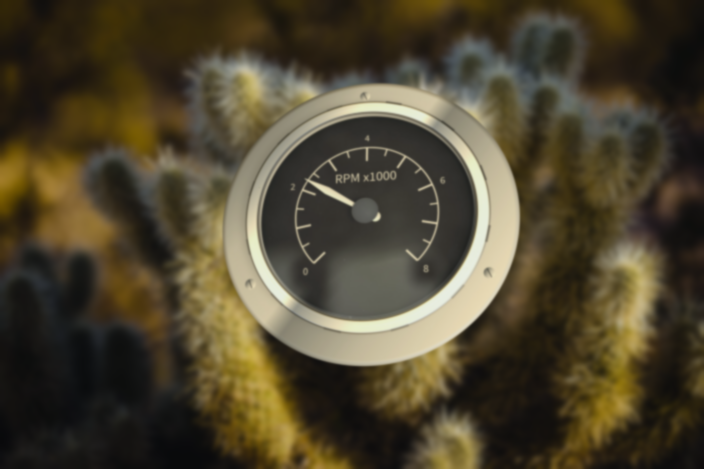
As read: **2250** rpm
